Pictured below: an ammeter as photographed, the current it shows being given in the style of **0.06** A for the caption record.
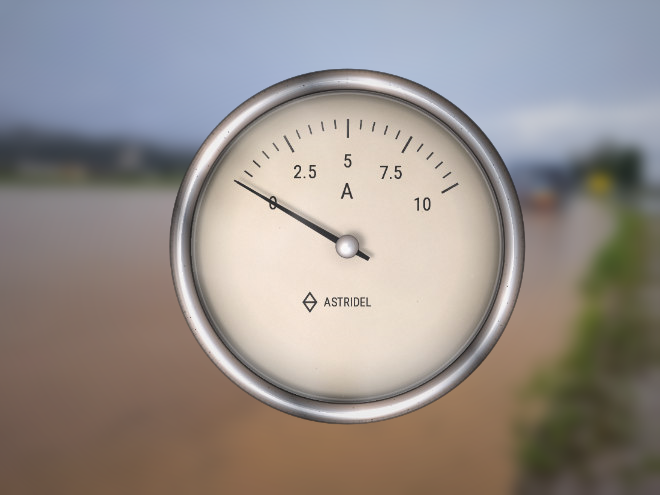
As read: **0** A
